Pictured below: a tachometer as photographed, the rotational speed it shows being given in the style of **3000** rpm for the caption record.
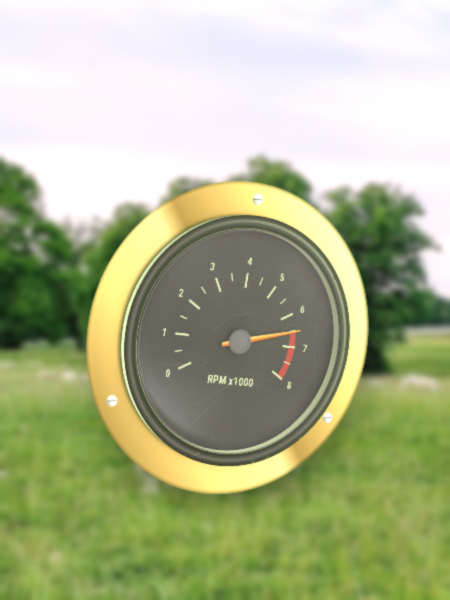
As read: **6500** rpm
